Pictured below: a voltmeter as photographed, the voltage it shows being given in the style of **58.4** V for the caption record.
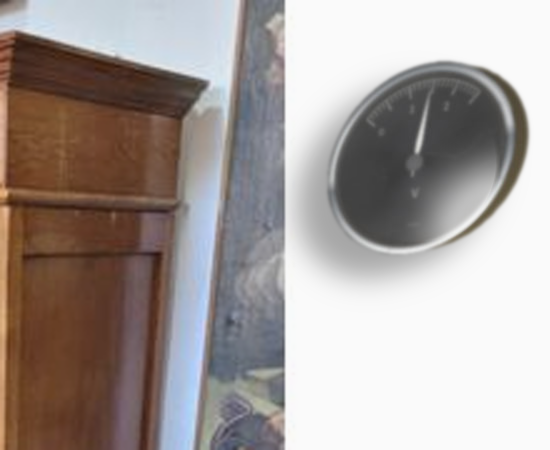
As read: **1.5** V
